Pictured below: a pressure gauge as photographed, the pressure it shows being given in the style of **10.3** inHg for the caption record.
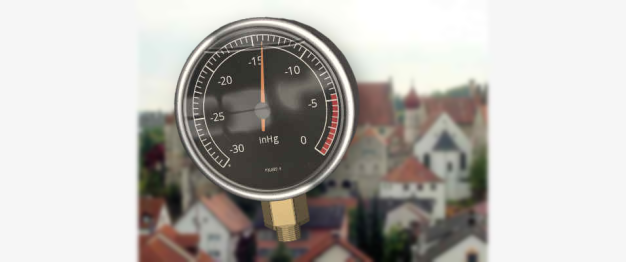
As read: **-14** inHg
